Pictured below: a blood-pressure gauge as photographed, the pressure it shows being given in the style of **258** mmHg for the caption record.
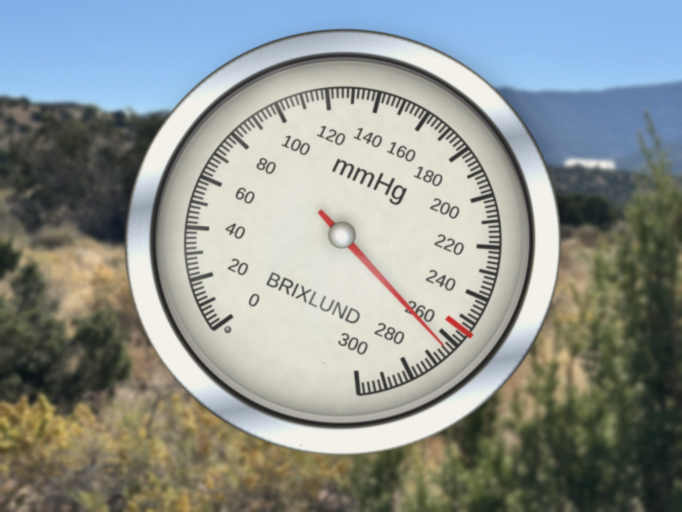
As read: **264** mmHg
